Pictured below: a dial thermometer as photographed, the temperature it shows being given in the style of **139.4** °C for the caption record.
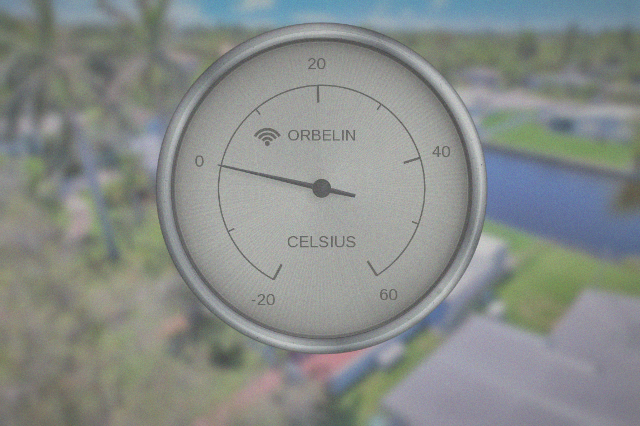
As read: **0** °C
